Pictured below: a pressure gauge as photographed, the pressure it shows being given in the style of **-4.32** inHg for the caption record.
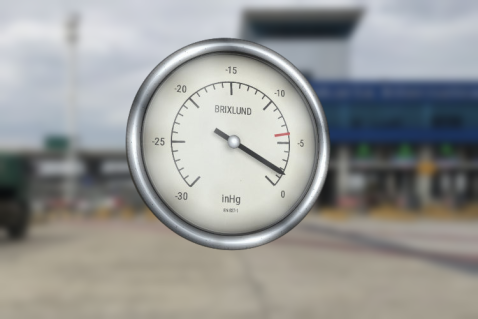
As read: **-1.5** inHg
